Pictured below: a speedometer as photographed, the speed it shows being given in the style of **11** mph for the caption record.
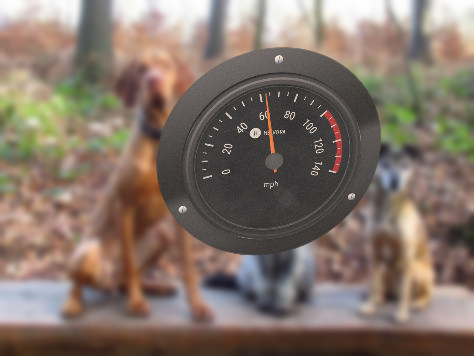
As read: **62.5** mph
